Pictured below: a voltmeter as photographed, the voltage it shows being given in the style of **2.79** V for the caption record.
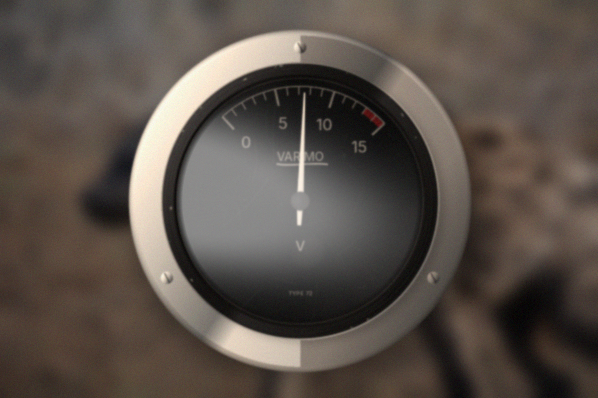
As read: **7.5** V
